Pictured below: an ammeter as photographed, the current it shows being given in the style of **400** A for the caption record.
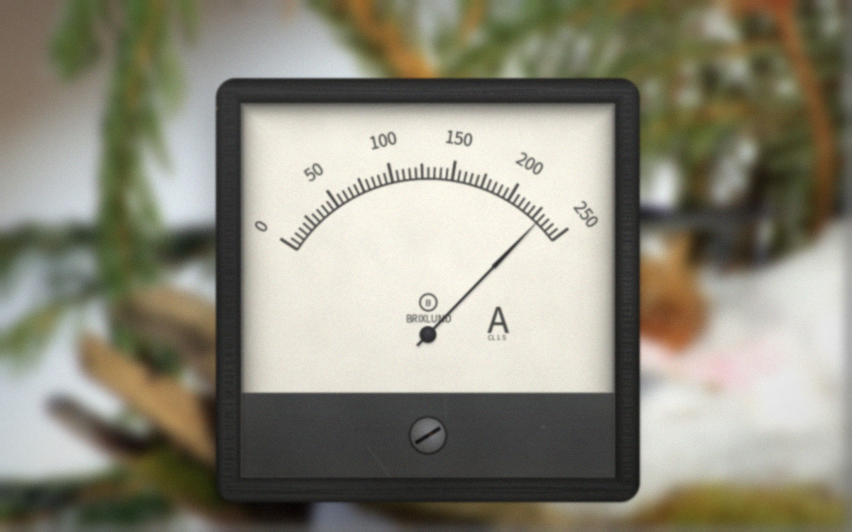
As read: **230** A
